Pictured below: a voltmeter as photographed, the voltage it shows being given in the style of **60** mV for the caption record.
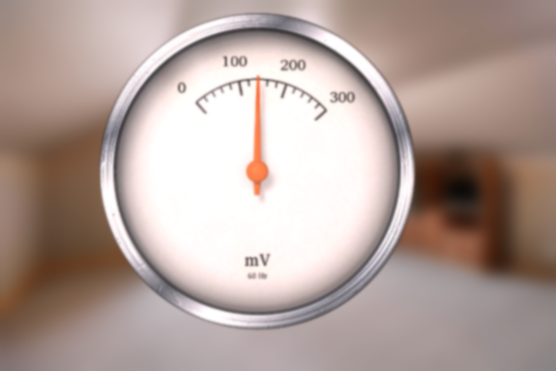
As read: **140** mV
